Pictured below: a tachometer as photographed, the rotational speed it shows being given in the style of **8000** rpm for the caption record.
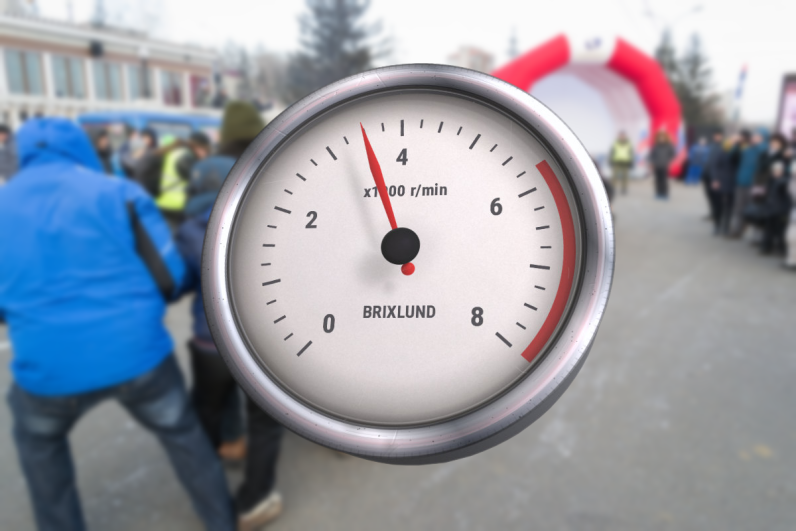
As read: **3500** rpm
